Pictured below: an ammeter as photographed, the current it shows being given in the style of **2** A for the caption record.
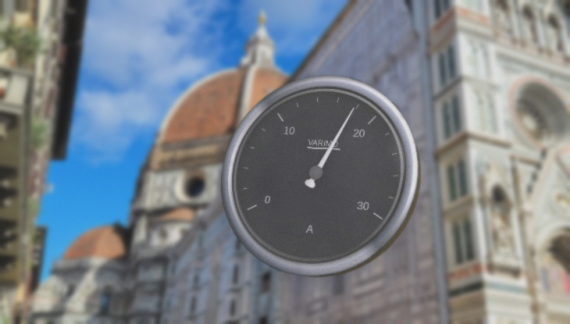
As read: **18** A
